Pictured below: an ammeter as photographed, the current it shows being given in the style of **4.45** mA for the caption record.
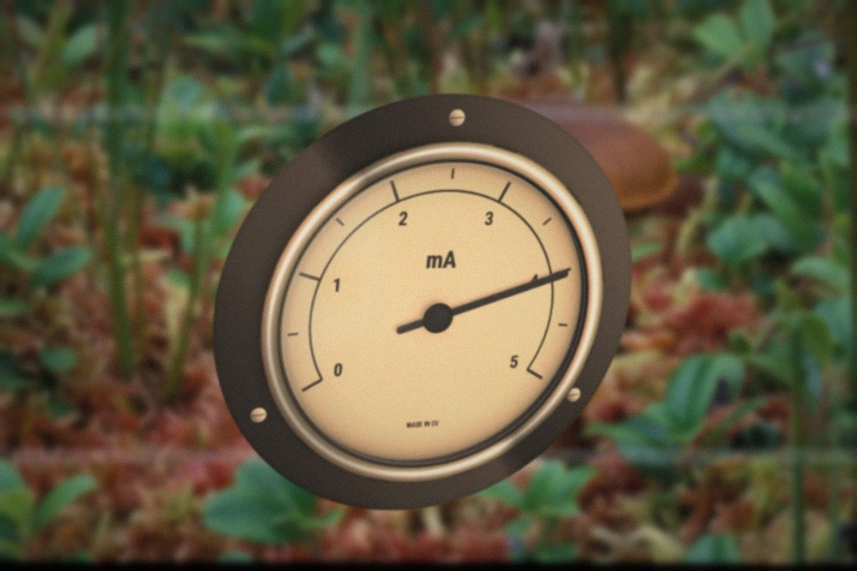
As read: **4** mA
